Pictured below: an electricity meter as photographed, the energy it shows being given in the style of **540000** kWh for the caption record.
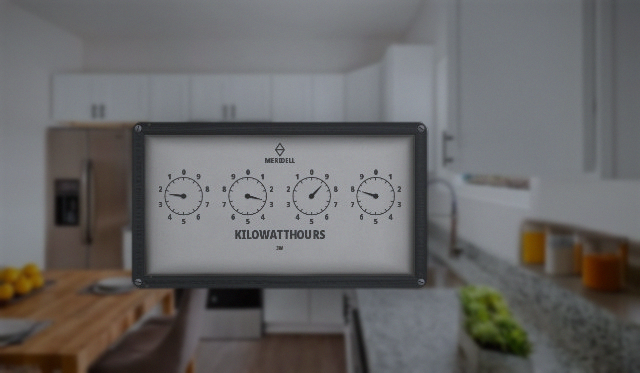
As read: **2288** kWh
